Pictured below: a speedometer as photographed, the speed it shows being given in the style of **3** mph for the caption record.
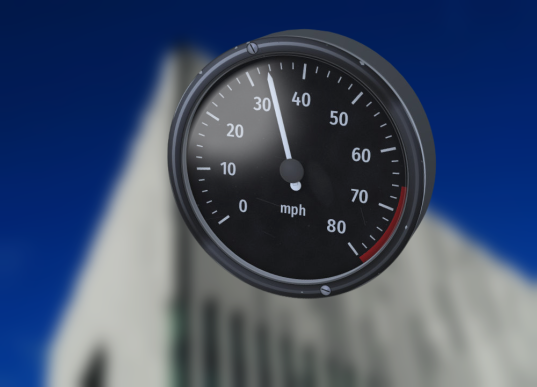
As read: **34** mph
